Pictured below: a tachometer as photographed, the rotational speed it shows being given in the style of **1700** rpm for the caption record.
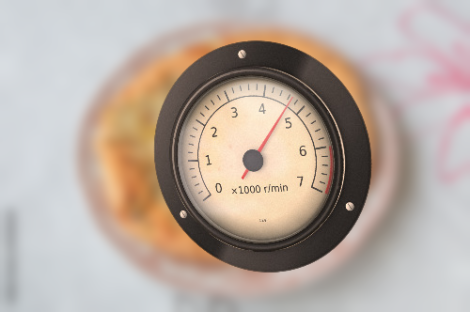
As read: **4700** rpm
